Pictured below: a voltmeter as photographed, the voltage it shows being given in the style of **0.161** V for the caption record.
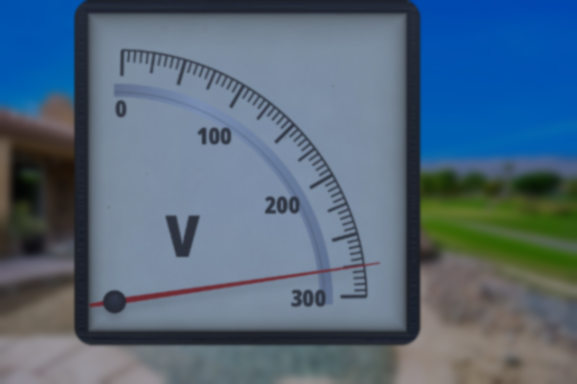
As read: **275** V
